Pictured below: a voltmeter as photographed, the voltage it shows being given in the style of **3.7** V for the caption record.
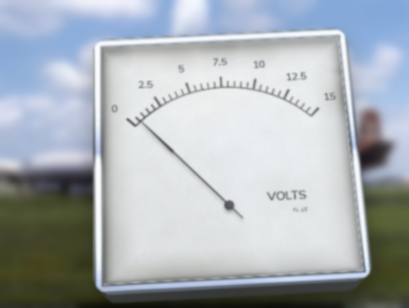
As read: **0.5** V
